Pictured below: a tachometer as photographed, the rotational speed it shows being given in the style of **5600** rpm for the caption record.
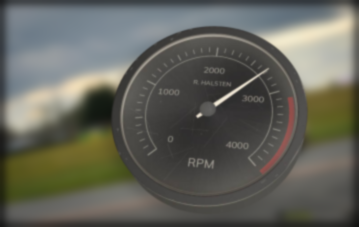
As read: **2700** rpm
